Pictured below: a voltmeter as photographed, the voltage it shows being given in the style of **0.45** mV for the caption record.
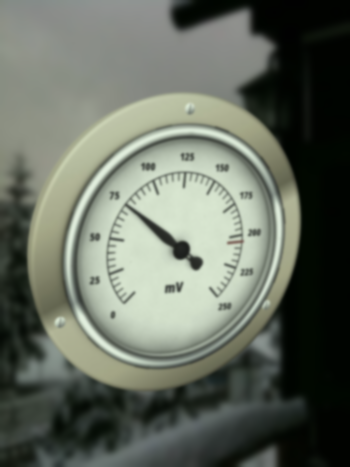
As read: **75** mV
